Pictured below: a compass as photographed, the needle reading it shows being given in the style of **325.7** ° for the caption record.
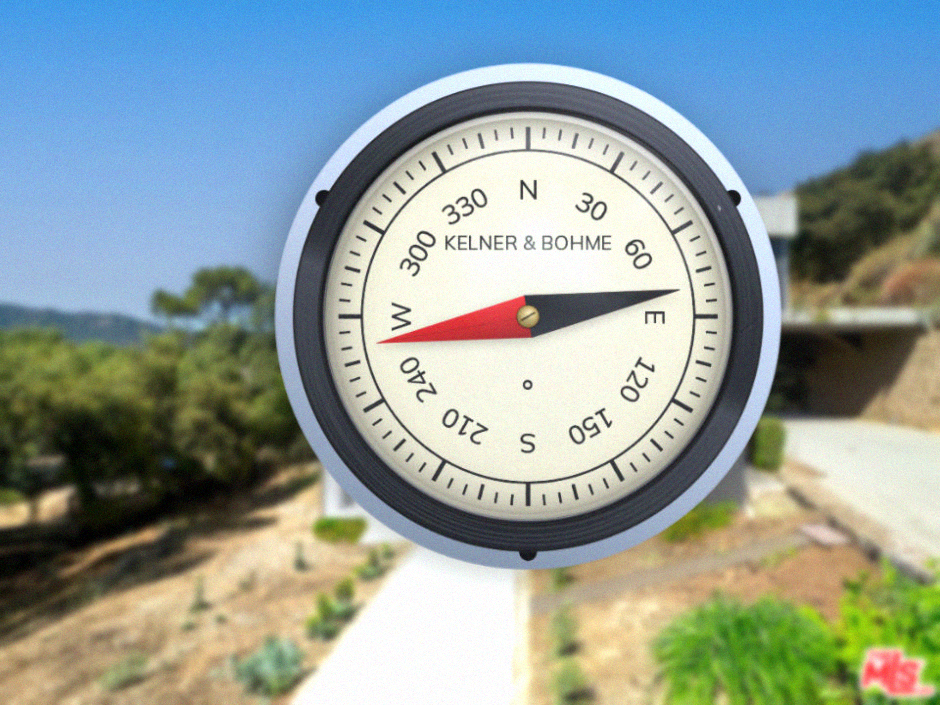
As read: **260** °
